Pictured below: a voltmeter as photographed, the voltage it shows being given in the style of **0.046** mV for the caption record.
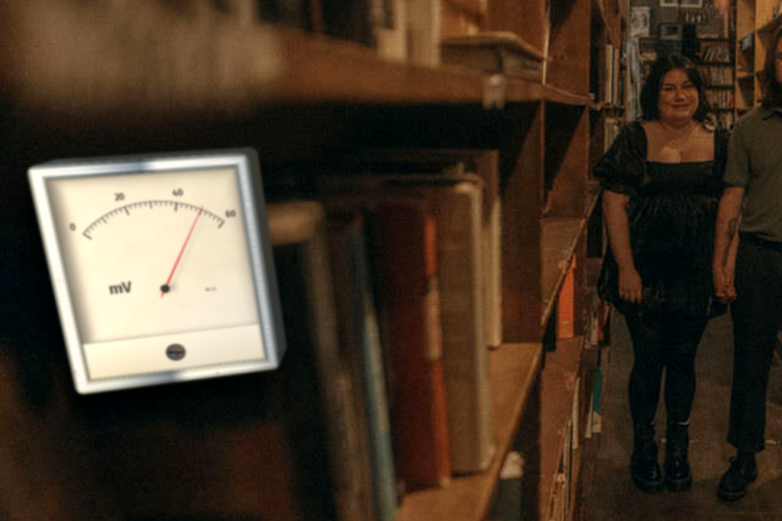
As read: **50** mV
